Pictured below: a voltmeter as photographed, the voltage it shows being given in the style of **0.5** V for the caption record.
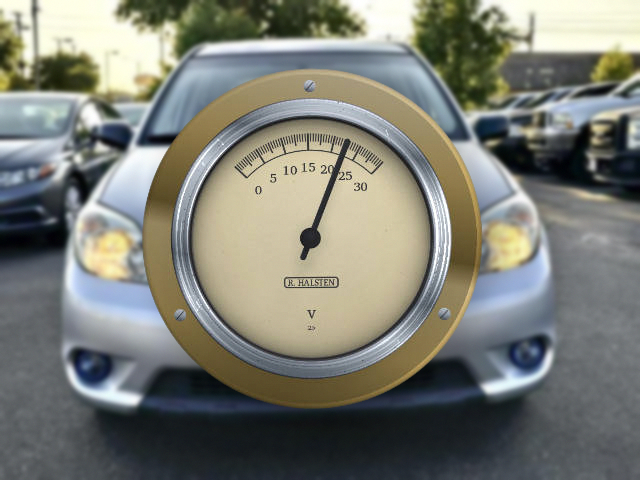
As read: **22.5** V
